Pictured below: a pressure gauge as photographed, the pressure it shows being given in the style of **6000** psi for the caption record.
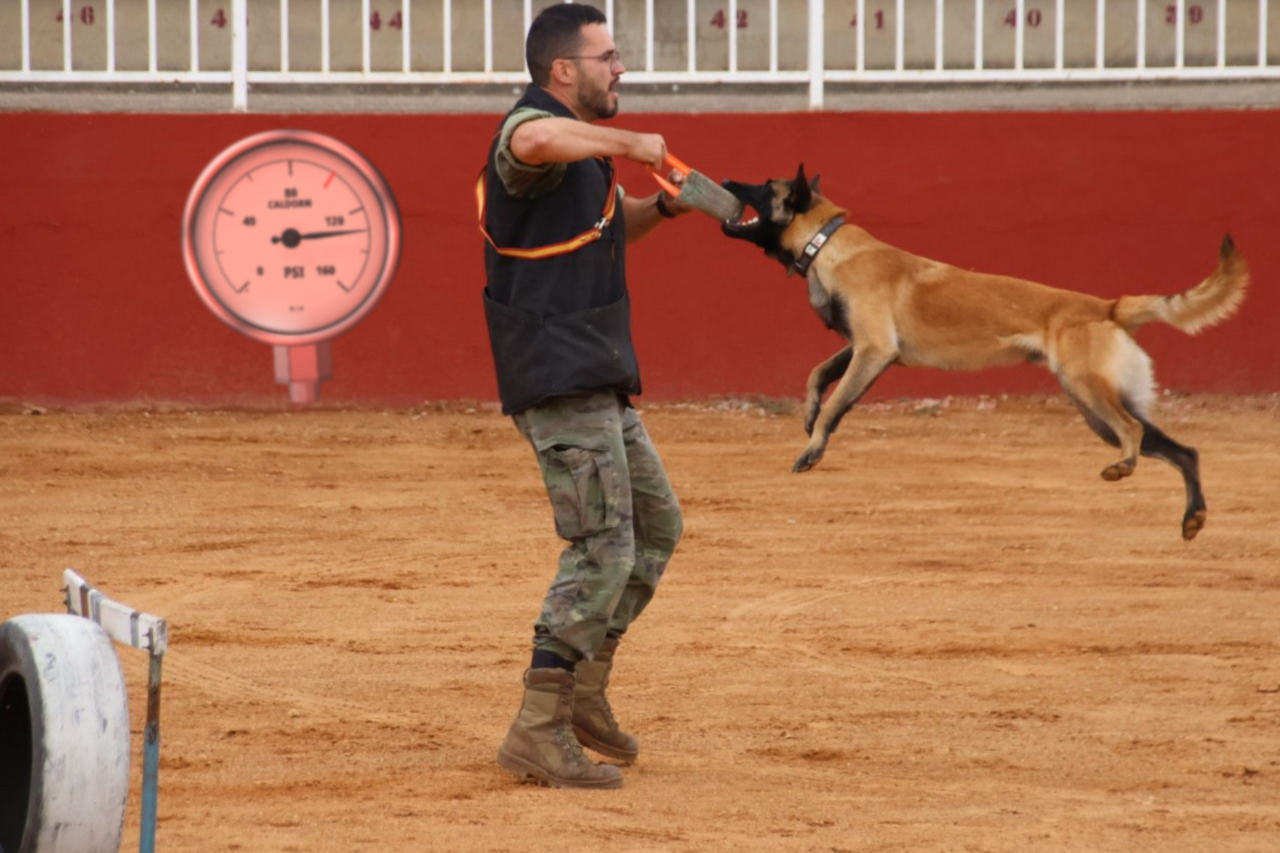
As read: **130** psi
